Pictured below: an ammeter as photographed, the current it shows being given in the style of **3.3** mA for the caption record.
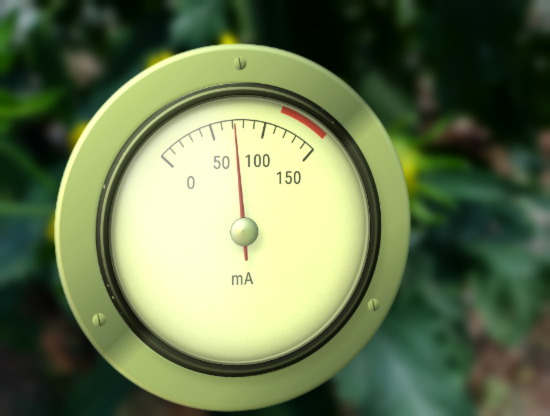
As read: **70** mA
